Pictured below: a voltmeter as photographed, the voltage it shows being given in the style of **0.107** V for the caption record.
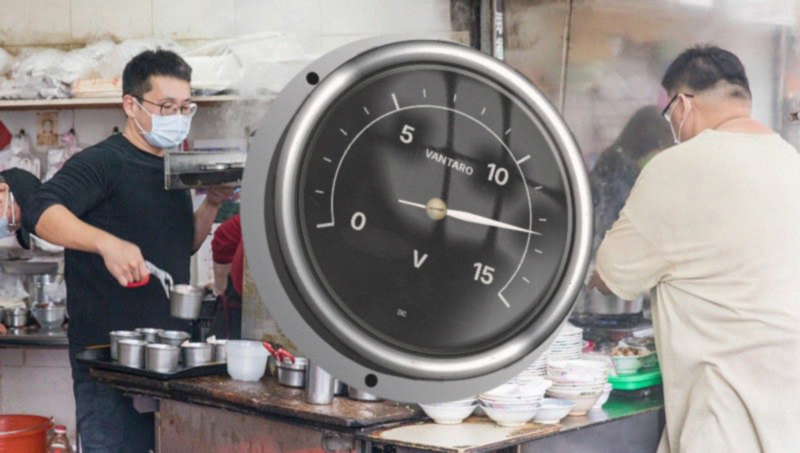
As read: **12.5** V
